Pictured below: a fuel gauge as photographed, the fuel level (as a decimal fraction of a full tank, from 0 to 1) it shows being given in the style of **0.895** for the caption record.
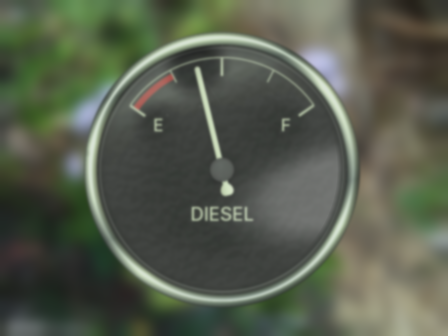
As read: **0.375**
